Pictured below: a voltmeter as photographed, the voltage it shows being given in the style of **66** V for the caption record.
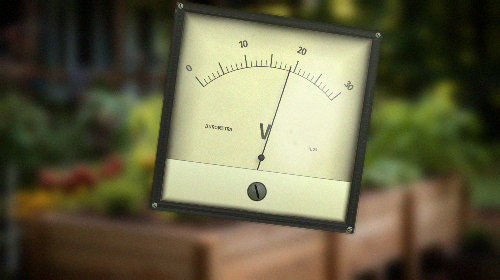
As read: **19** V
